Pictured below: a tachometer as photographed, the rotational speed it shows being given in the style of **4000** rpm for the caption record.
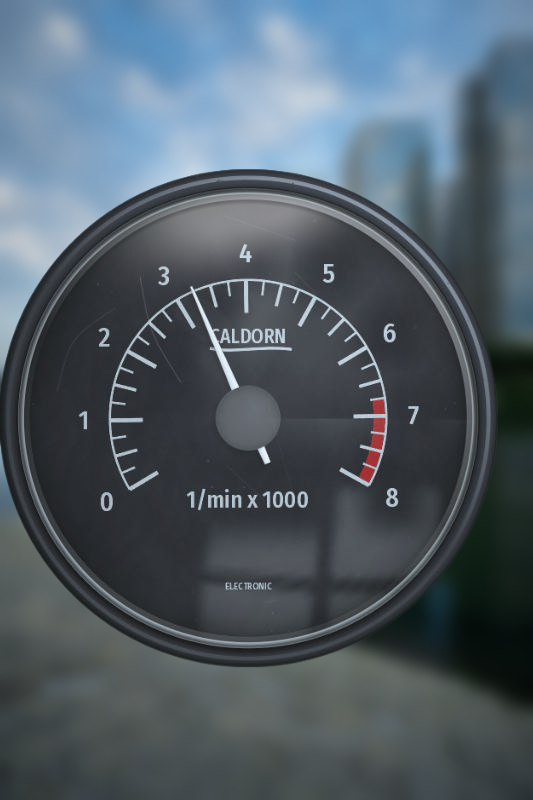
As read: **3250** rpm
